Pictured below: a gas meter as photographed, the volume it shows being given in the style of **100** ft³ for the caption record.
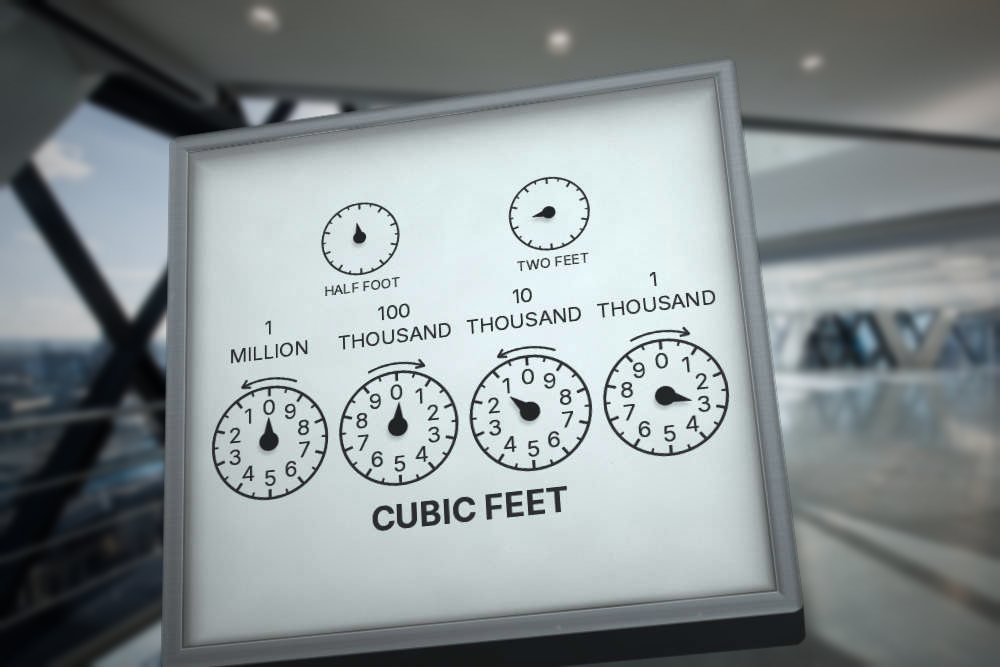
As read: **1300** ft³
